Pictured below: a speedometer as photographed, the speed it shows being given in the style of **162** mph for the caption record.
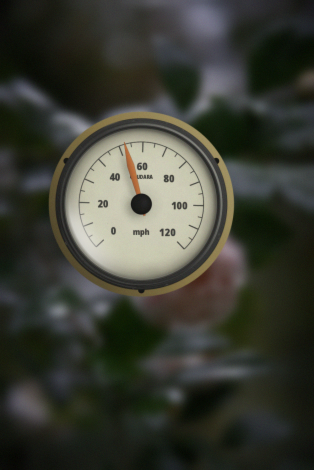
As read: **52.5** mph
